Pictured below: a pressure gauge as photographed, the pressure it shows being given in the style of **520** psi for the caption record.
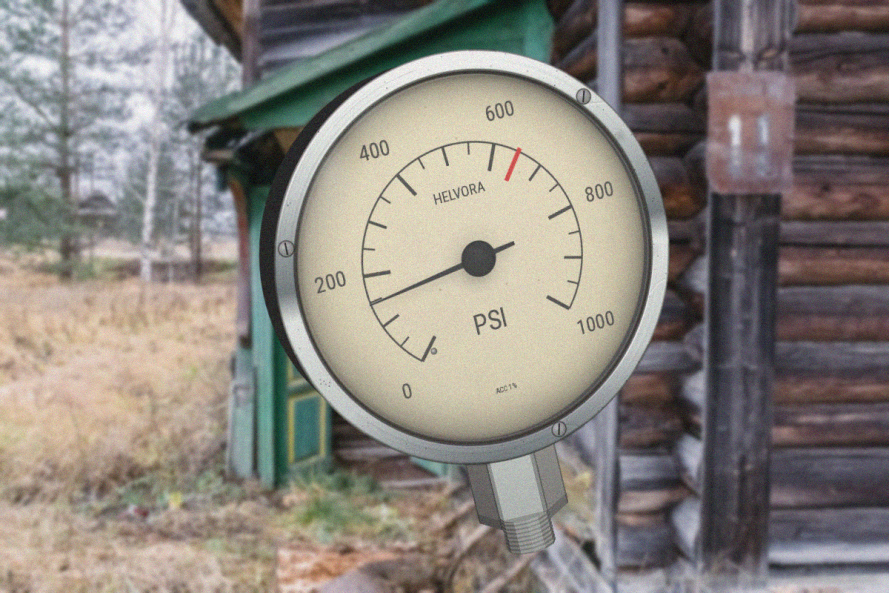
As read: **150** psi
